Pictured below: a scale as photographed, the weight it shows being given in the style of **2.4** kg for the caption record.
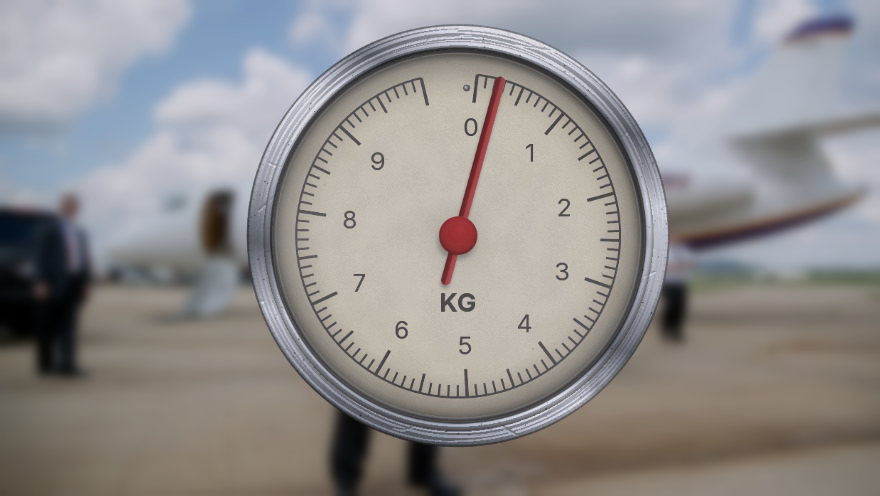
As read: **0.25** kg
